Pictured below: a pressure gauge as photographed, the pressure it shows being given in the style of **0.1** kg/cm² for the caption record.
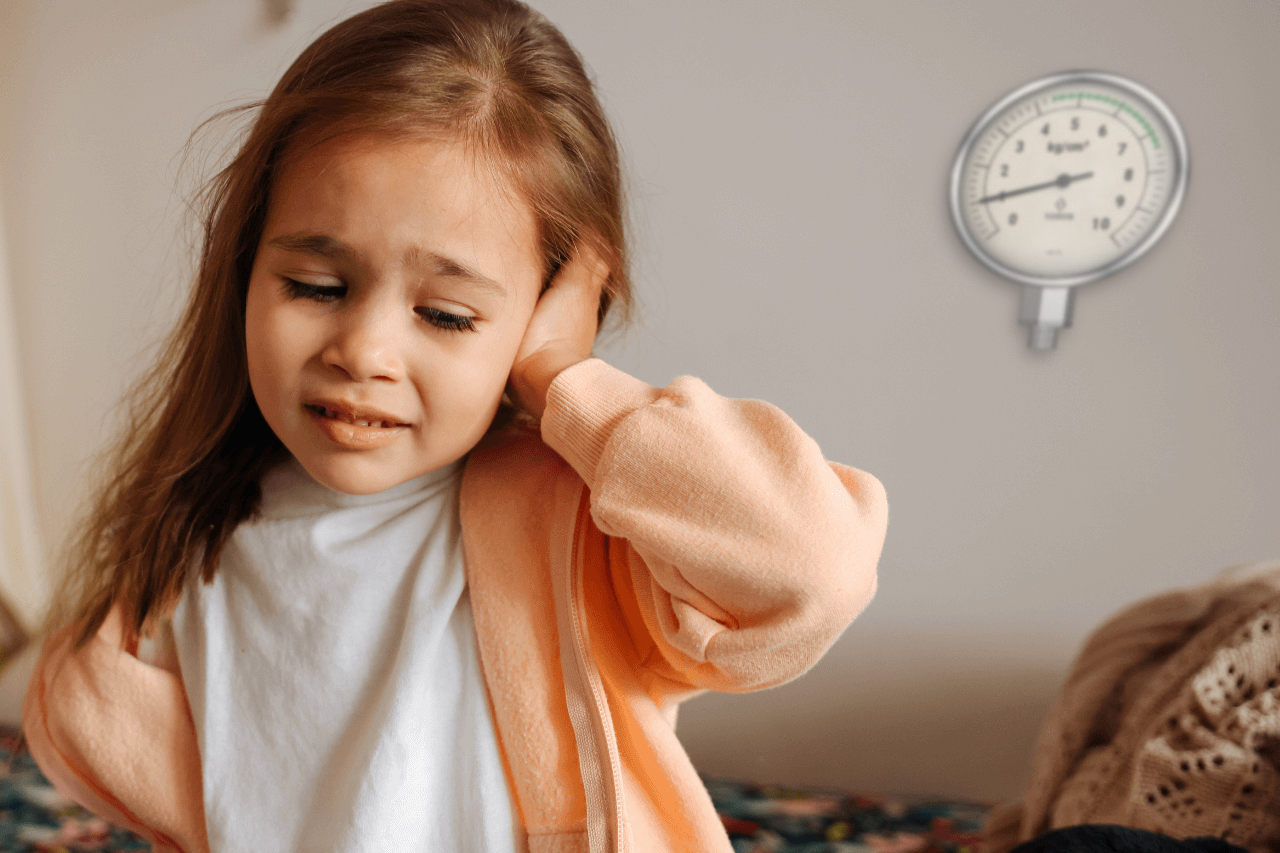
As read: **1** kg/cm²
